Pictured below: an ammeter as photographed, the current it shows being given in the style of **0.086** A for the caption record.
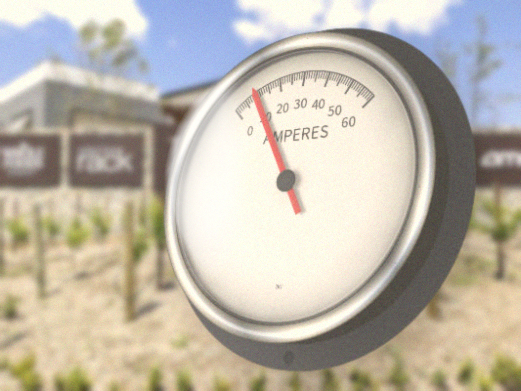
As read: **10** A
